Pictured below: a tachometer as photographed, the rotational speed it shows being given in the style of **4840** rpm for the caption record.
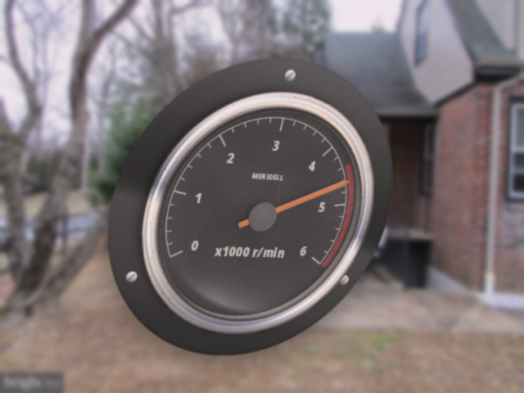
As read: **4600** rpm
